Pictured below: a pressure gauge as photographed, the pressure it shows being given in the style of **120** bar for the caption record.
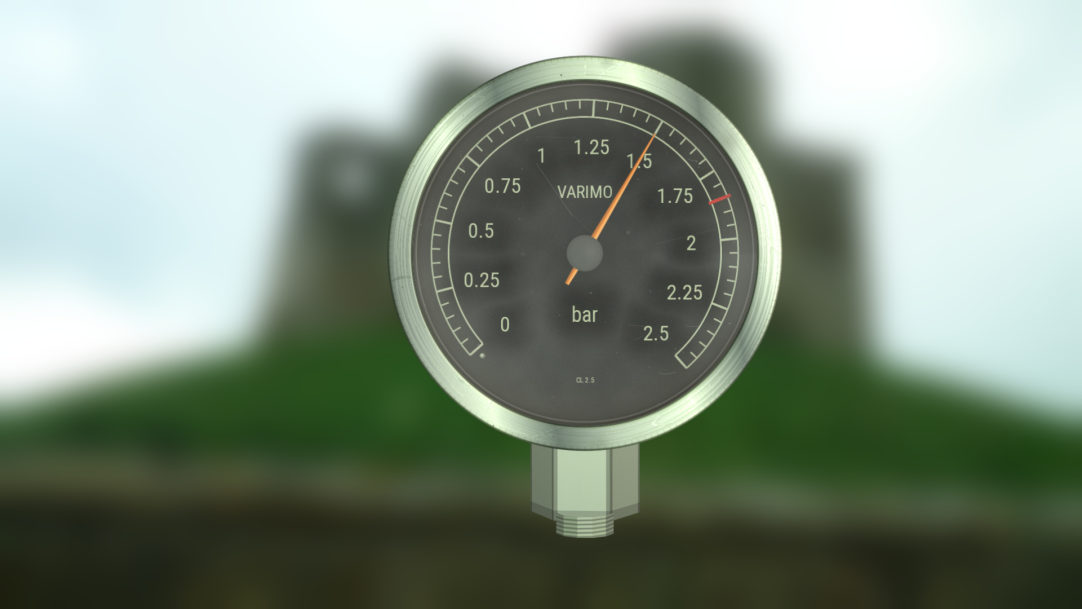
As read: **1.5** bar
